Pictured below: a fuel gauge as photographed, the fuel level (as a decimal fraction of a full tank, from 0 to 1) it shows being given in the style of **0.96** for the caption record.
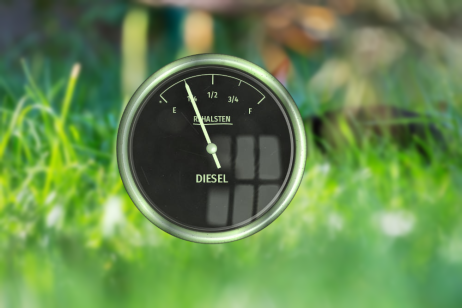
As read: **0.25**
